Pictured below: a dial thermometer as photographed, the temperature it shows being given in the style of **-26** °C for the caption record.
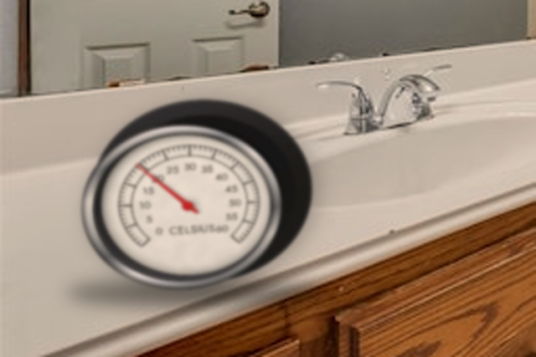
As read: **20** °C
